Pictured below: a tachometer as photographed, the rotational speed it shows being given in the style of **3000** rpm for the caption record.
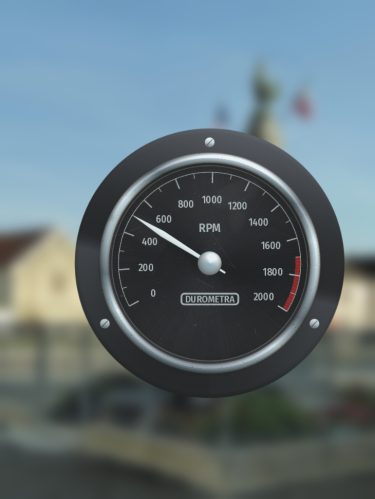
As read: **500** rpm
